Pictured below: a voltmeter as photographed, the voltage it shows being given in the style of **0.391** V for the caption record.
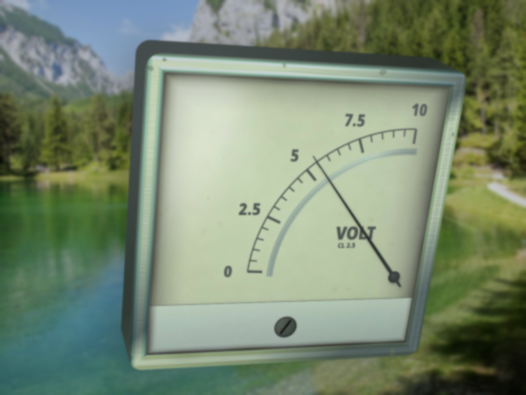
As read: **5.5** V
